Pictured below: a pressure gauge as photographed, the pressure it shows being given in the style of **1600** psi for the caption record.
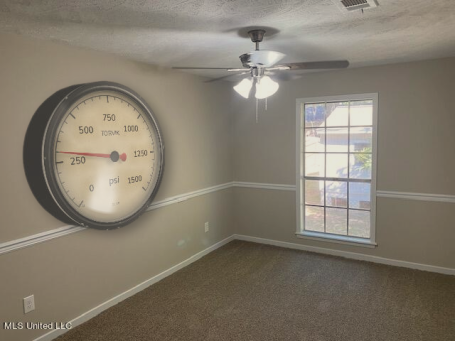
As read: **300** psi
